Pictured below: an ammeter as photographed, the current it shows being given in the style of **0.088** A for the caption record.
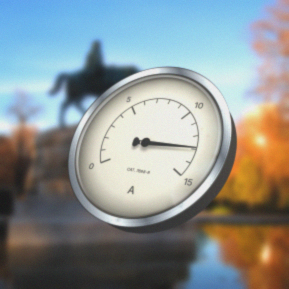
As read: **13** A
